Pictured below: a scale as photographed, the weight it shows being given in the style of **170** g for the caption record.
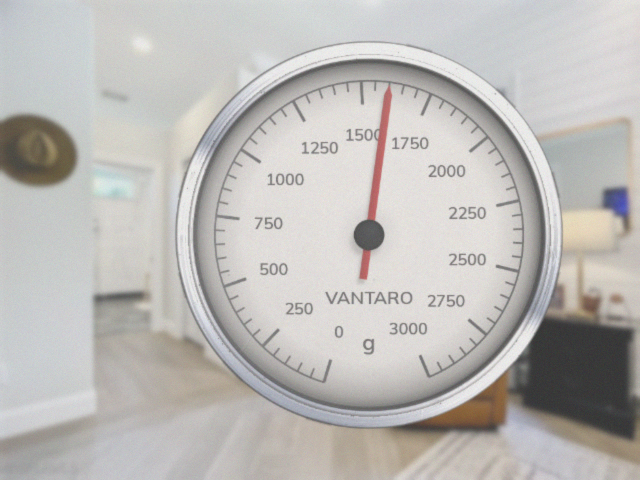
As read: **1600** g
